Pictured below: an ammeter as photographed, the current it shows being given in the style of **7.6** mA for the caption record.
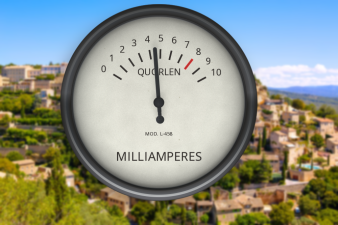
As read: **4.5** mA
